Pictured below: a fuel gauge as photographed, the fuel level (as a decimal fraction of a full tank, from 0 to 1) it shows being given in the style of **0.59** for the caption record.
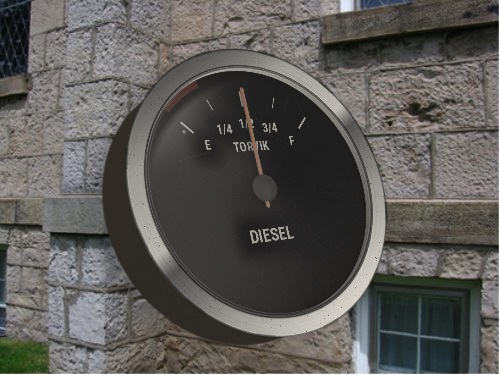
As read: **0.5**
